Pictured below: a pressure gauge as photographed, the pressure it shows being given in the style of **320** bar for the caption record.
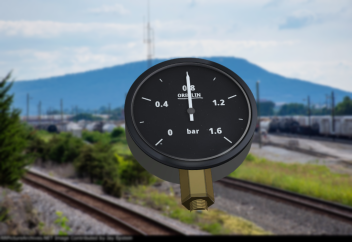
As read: **0.8** bar
